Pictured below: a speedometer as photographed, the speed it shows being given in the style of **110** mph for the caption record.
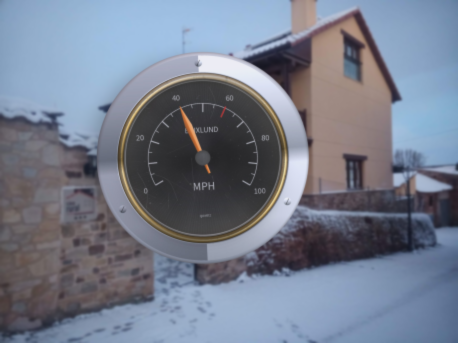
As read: **40** mph
